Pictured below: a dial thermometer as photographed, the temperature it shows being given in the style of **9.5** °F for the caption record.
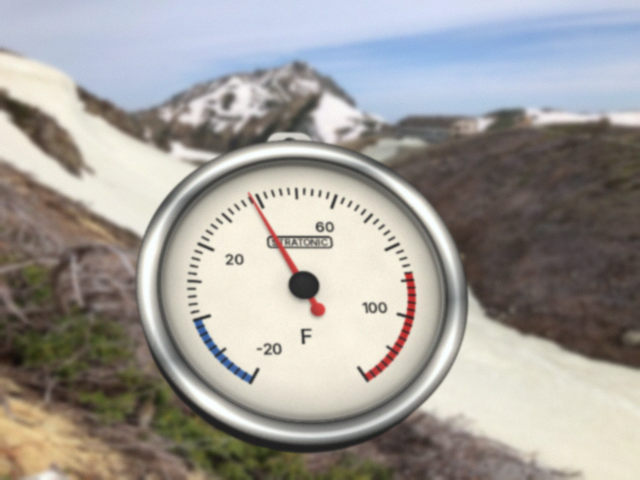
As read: **38** °F
